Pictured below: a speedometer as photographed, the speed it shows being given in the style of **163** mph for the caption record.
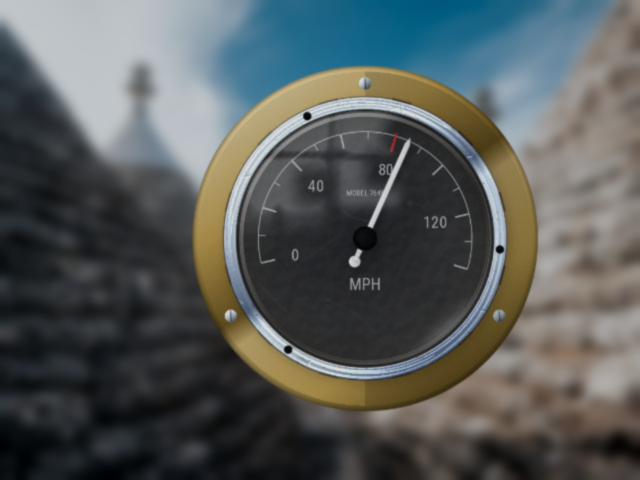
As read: **85** mph
